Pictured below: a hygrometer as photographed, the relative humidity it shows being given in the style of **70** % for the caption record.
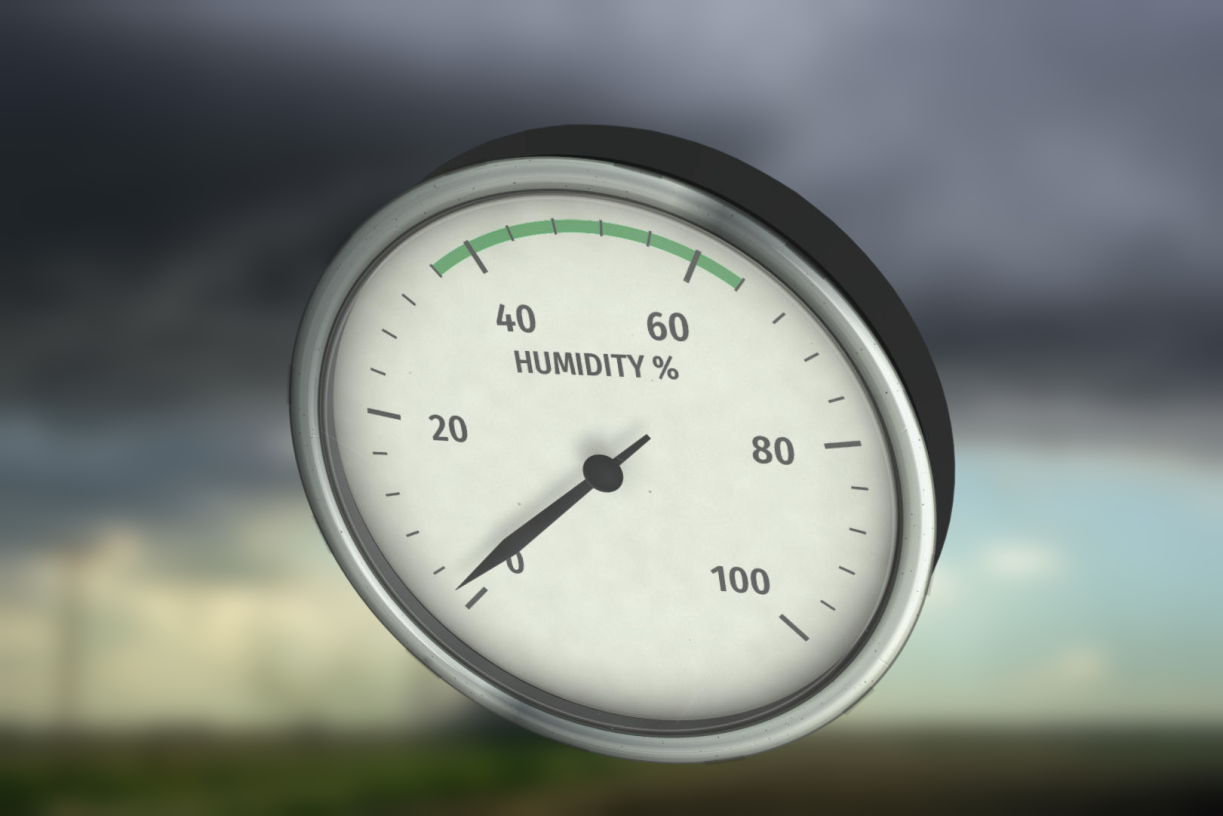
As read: **2** %
